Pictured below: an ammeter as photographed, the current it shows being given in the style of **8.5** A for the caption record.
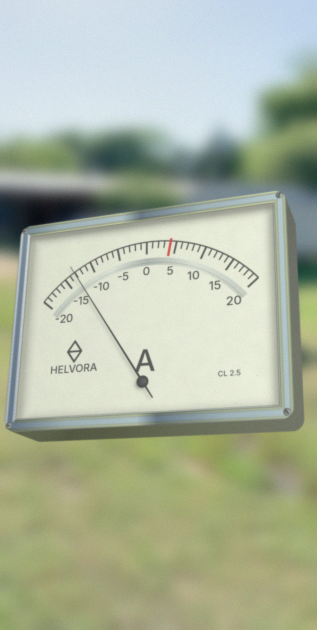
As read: **-13** A
